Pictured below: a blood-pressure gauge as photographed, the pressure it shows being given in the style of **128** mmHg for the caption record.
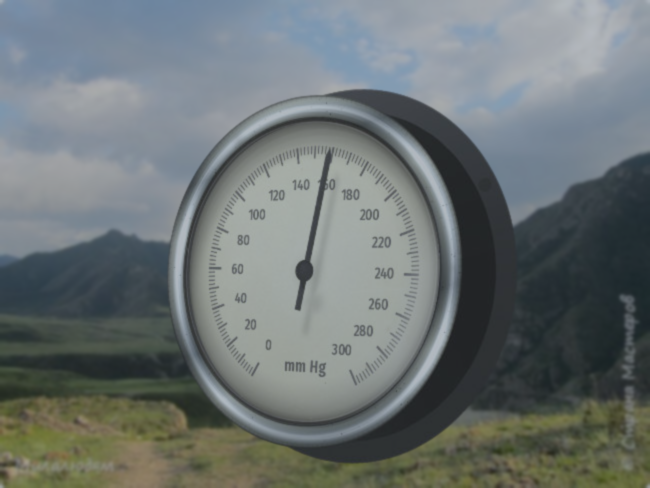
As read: **160** mmHg
